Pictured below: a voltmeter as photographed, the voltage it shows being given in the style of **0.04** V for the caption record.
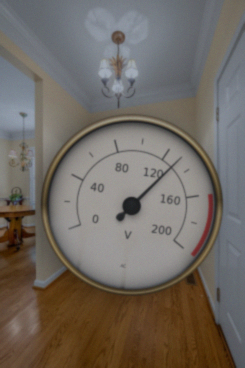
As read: **130** V
